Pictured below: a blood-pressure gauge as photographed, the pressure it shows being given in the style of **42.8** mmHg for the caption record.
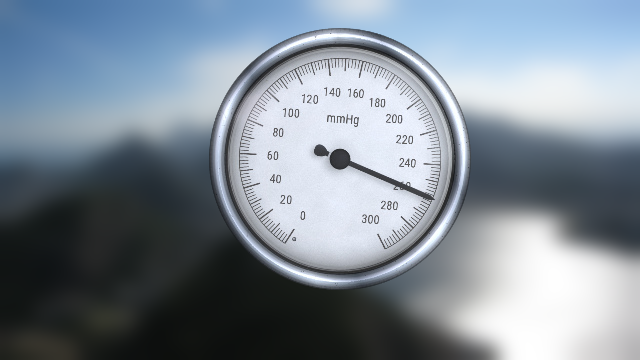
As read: **260** mmHg
